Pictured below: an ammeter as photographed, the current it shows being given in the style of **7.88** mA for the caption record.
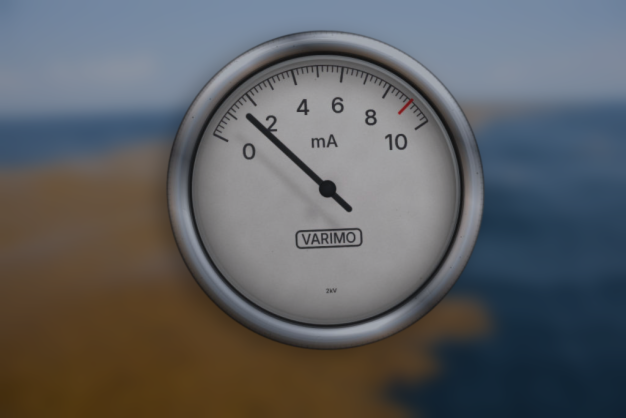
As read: **1.4** mA
